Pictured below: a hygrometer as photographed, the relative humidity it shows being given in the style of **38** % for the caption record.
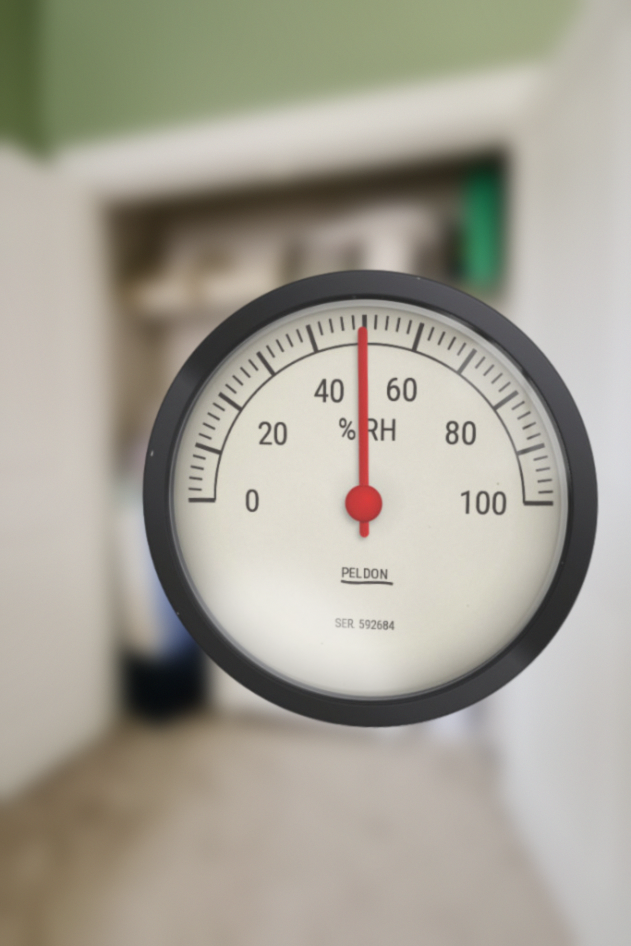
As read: **50** %
